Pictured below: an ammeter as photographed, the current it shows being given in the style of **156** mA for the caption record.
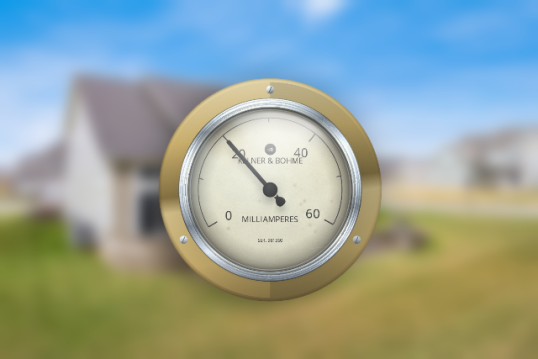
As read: **20** mA
